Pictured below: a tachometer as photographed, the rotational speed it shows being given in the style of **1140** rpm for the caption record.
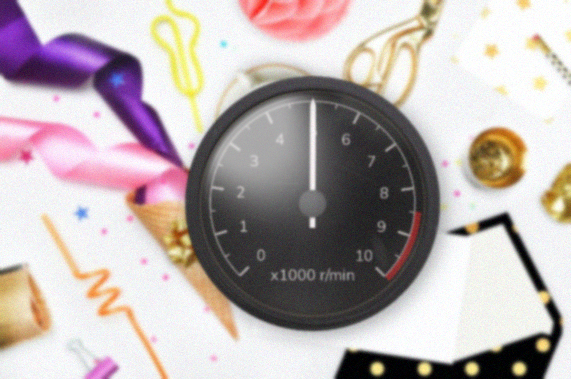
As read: **5000** rpm
